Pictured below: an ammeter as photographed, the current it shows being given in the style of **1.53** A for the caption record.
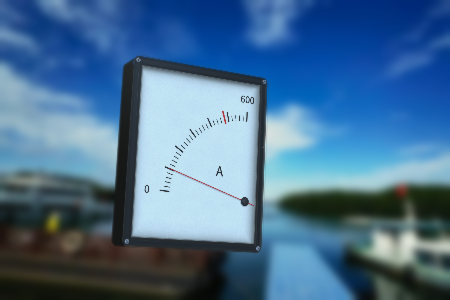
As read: **100** A
